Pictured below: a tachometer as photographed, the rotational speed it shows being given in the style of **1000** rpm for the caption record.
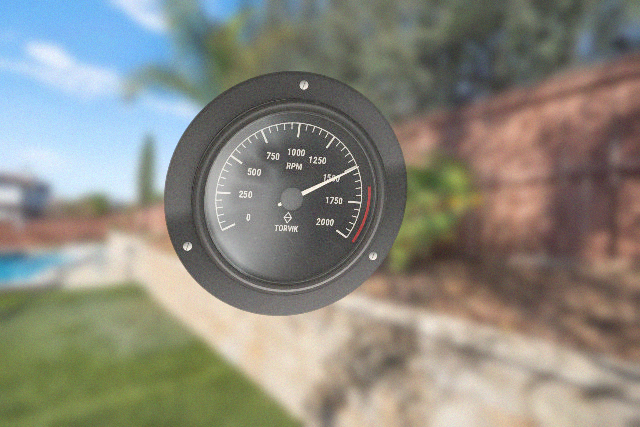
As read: **1500** rpm
